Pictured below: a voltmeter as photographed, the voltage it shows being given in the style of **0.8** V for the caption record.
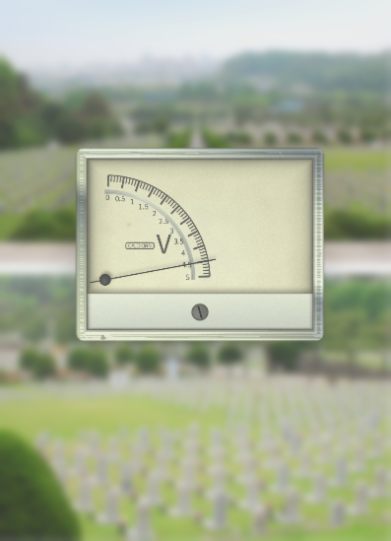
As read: **4.5** V
